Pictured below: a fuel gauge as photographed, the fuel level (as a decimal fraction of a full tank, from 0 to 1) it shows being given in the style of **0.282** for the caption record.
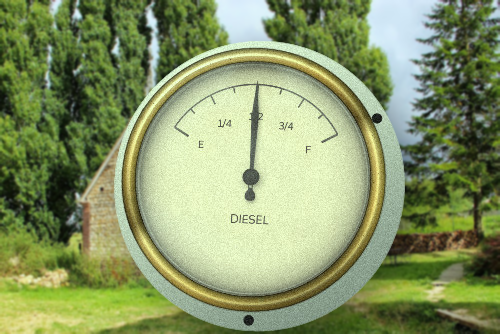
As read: **0.5**
